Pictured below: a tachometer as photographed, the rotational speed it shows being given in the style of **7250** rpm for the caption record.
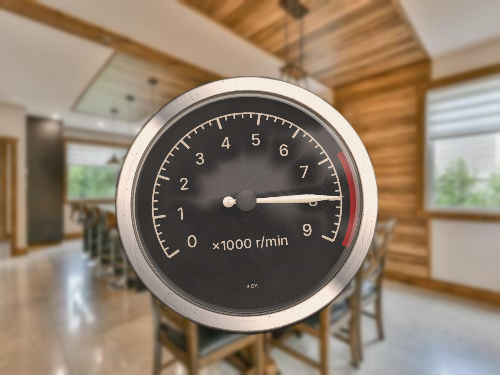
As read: **8000** rpm
